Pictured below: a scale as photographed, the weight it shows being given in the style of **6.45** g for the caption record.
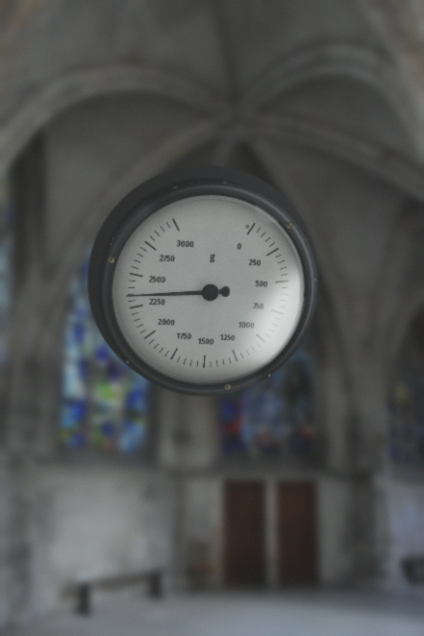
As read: **2350** g
